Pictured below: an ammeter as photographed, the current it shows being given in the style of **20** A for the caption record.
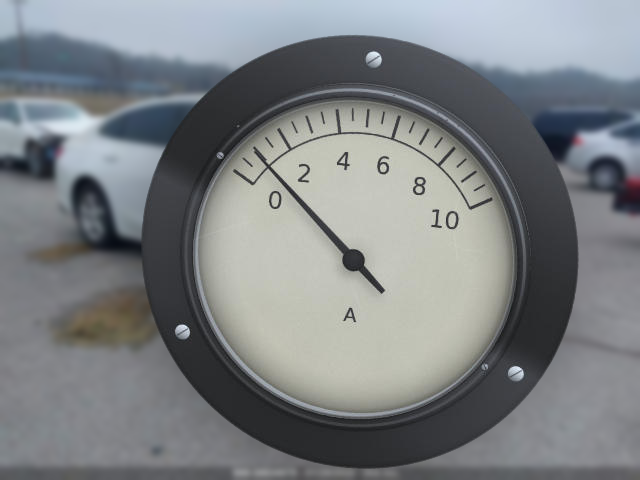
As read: **1** A
